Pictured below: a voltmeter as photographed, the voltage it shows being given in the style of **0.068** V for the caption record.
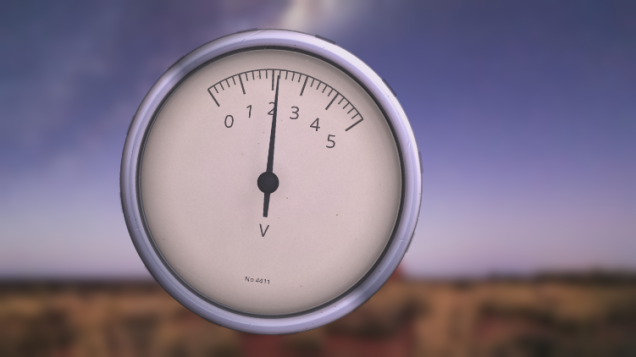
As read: **2.2** V
